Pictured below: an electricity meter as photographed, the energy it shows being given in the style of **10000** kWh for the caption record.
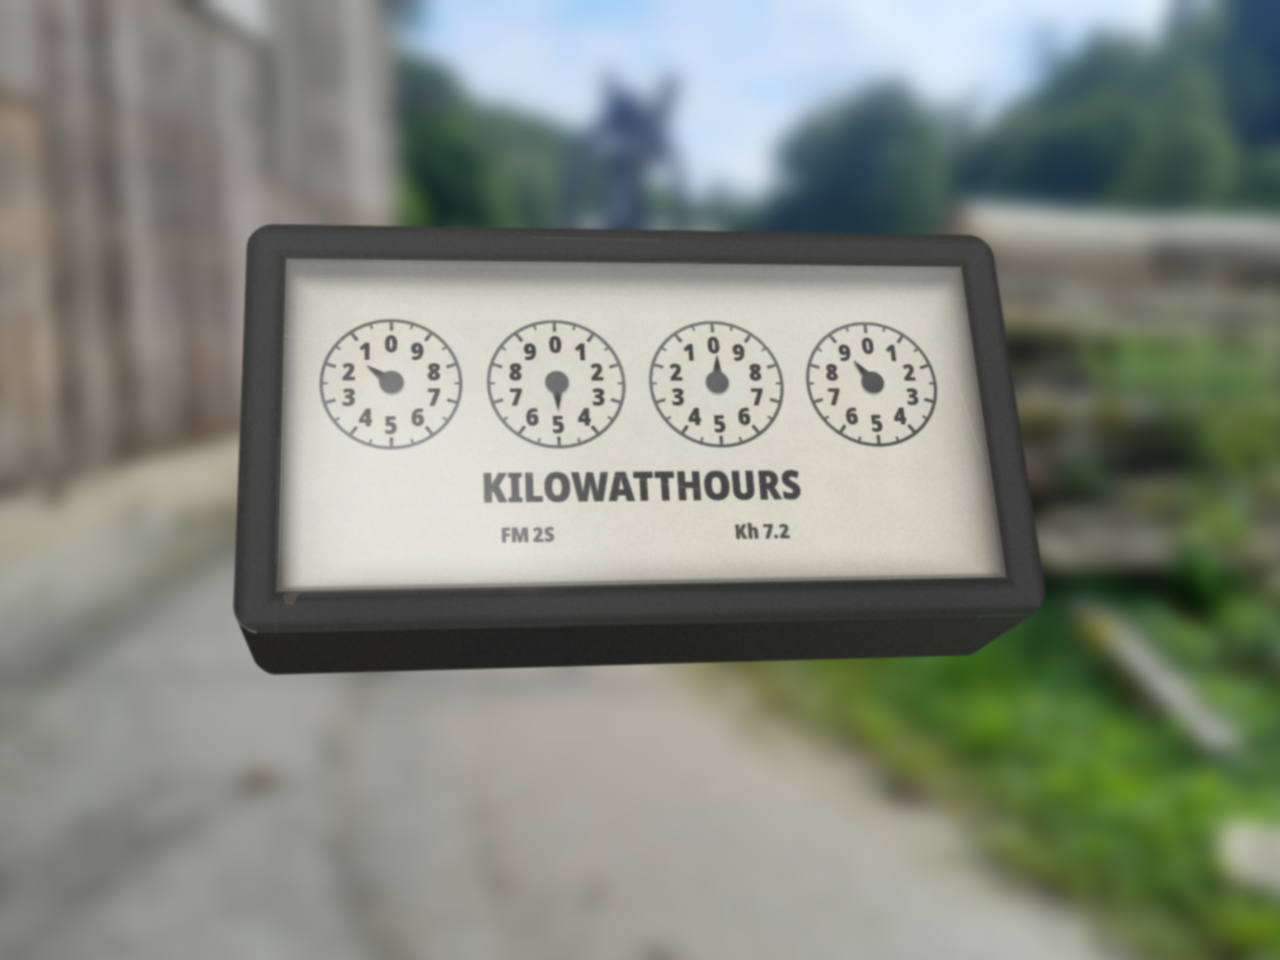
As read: **1499** kWh
